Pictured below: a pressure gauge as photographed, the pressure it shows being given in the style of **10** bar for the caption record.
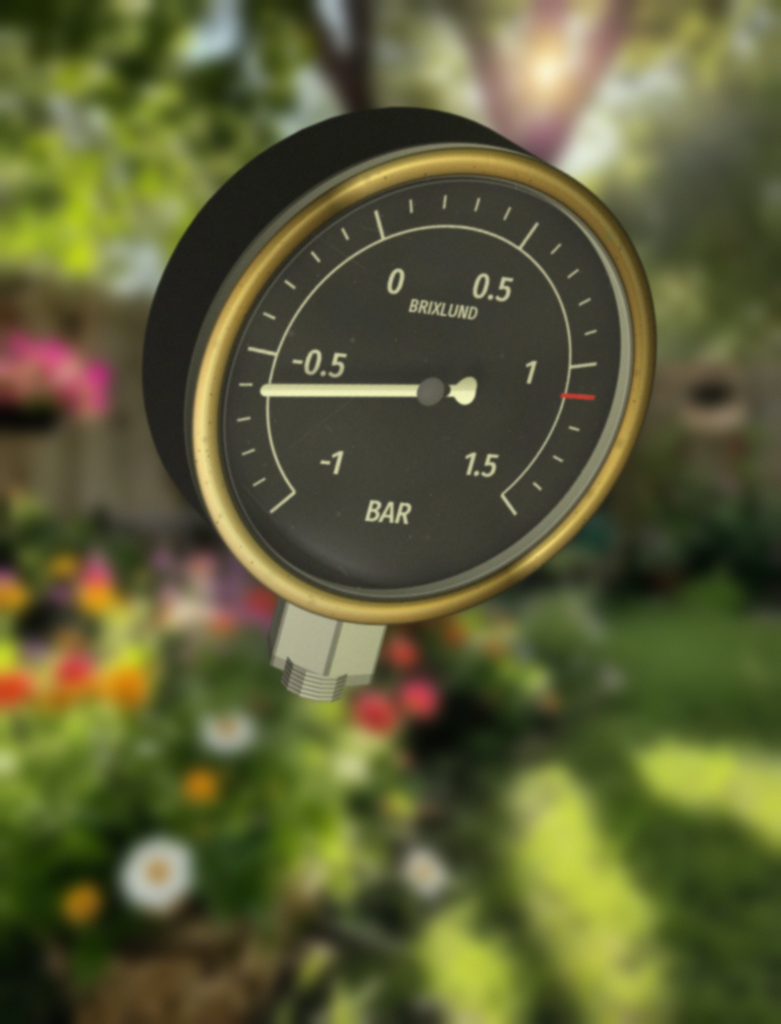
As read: **-0.6** bar
